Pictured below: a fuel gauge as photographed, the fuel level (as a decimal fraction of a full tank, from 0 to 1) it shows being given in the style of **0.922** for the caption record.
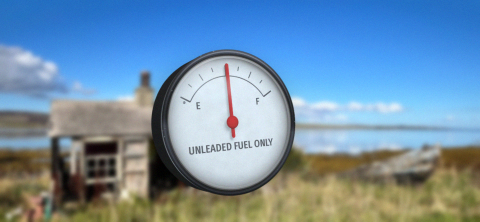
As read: **0.5**
